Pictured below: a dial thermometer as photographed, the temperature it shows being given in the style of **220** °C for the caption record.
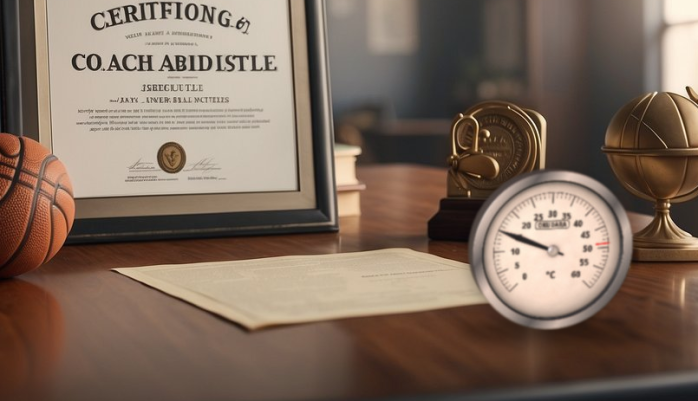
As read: **15** °C
